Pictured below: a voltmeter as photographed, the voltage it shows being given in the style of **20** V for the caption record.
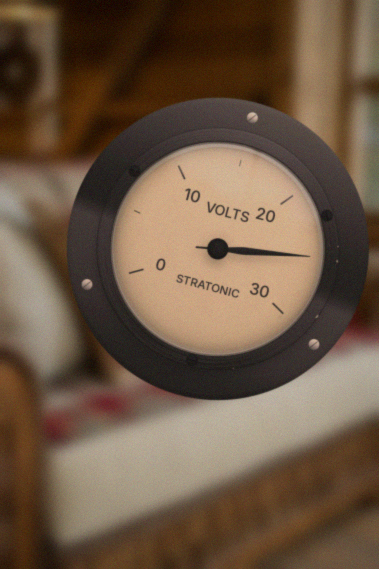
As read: **25** V
